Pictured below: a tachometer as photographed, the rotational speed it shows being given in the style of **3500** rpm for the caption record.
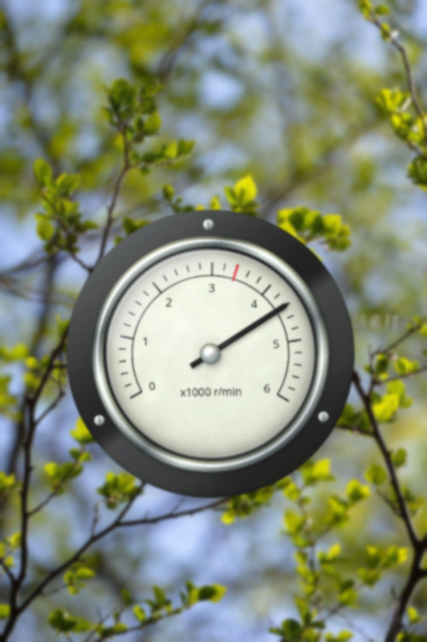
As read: **4400** rpm
